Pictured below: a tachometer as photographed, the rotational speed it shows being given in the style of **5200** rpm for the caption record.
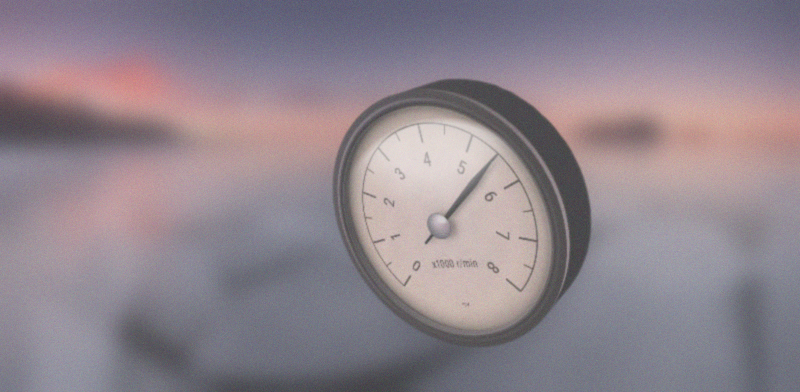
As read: **5500** rpm
